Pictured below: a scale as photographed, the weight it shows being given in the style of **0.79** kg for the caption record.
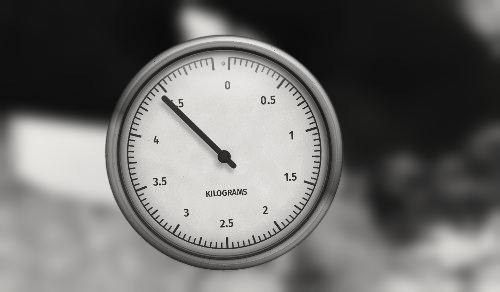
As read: **4.45** kg
